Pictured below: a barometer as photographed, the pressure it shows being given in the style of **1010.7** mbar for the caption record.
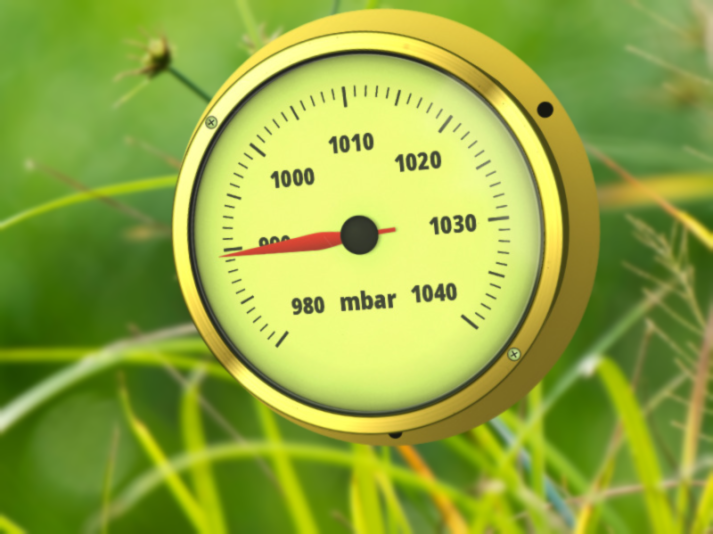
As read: **989.5** mbar
